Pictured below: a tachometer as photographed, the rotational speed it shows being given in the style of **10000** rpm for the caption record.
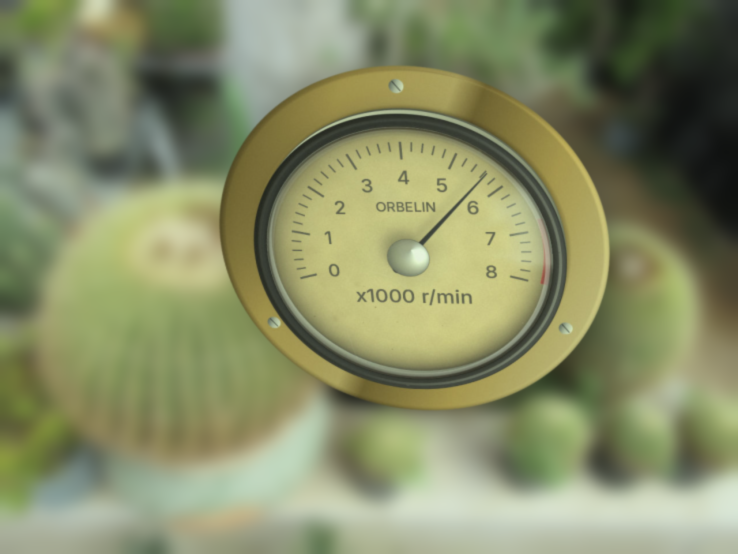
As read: **5600** rpm
